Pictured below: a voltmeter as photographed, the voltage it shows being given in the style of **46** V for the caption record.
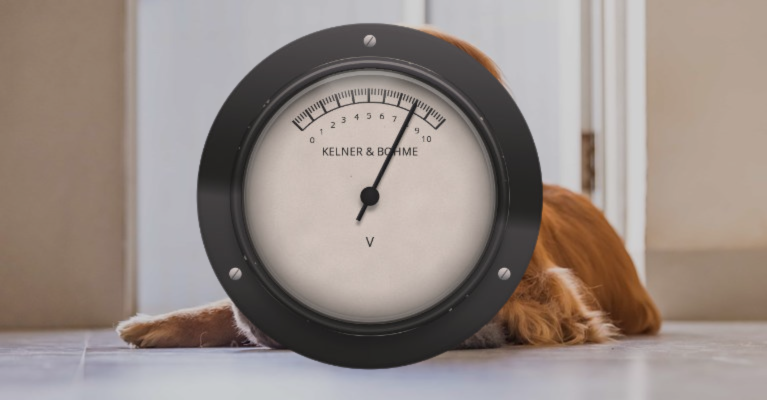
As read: **8** V
